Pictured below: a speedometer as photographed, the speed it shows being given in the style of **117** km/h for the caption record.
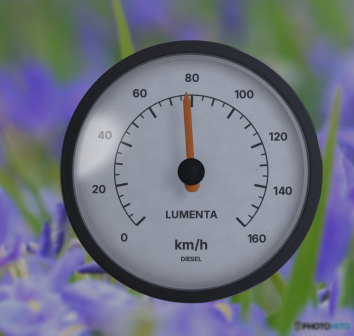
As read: **77.5** km/h
